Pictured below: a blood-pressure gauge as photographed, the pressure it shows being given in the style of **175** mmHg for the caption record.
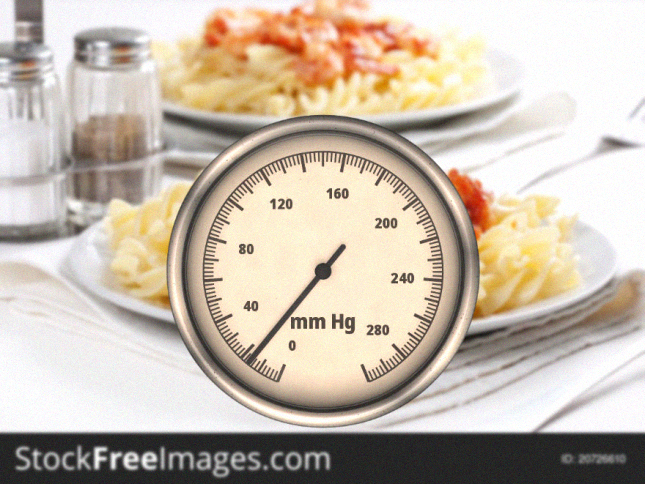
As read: **16** mmHg
